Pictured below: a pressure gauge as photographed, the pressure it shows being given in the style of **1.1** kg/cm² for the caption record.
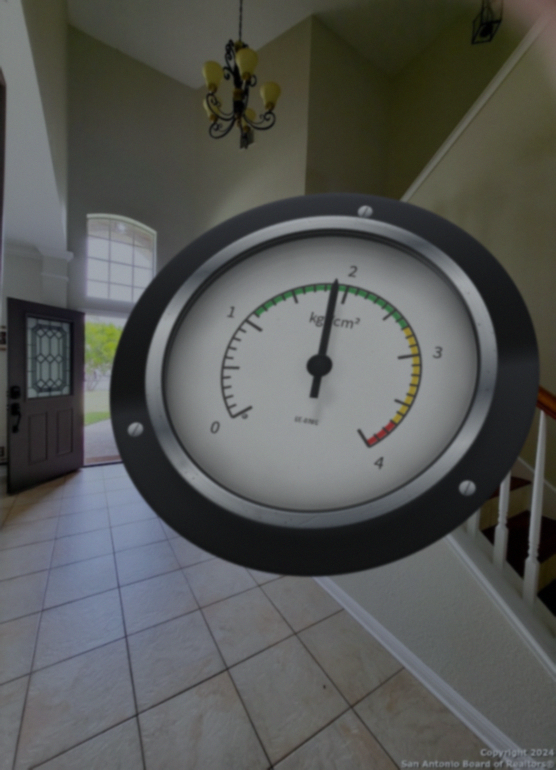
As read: **1.9** kg/cm²
